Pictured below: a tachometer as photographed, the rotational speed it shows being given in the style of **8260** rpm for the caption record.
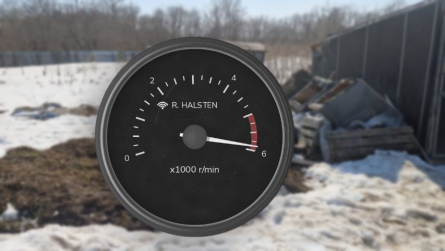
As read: **5875** rpm
